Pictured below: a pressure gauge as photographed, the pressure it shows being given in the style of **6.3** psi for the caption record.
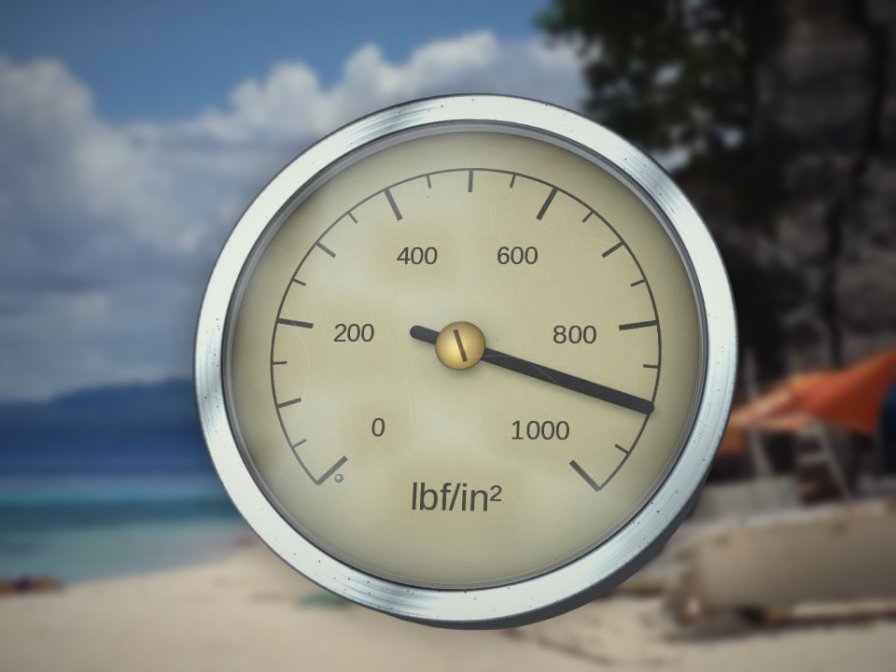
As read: **900** psi
